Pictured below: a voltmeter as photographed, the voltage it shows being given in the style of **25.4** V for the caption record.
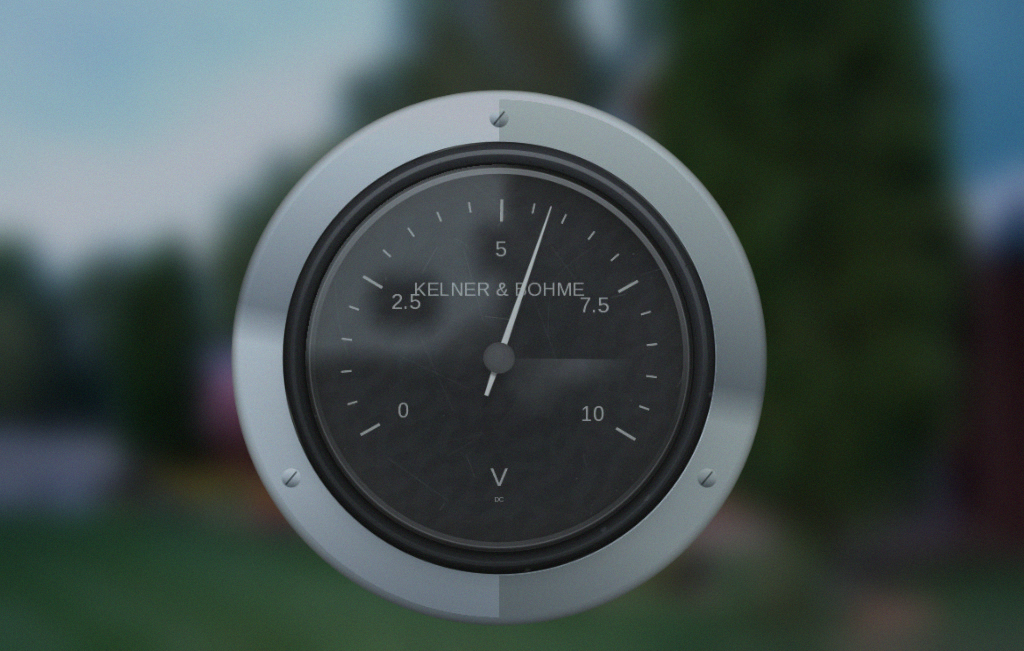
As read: **5.75** V
